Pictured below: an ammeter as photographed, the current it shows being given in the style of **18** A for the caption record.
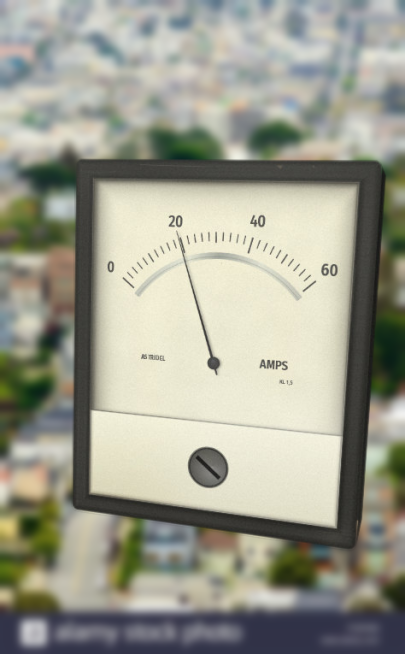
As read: **20** A
